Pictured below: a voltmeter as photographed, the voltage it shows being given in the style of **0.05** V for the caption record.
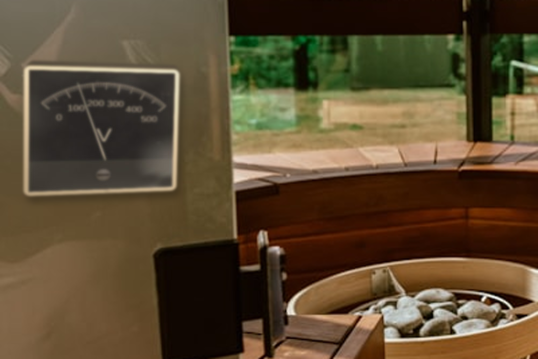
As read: **150** V
